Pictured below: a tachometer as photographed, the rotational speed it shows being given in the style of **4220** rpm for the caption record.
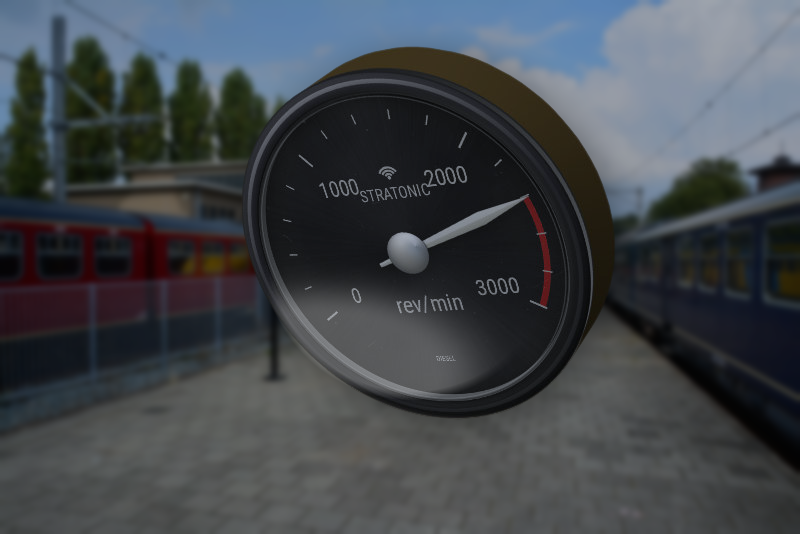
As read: **2400** rpm
